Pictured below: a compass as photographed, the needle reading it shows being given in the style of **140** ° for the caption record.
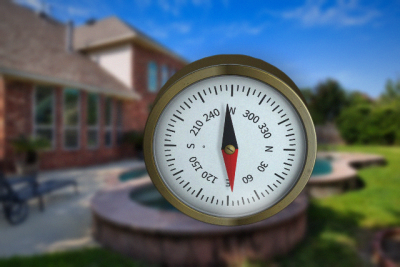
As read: **85** °
